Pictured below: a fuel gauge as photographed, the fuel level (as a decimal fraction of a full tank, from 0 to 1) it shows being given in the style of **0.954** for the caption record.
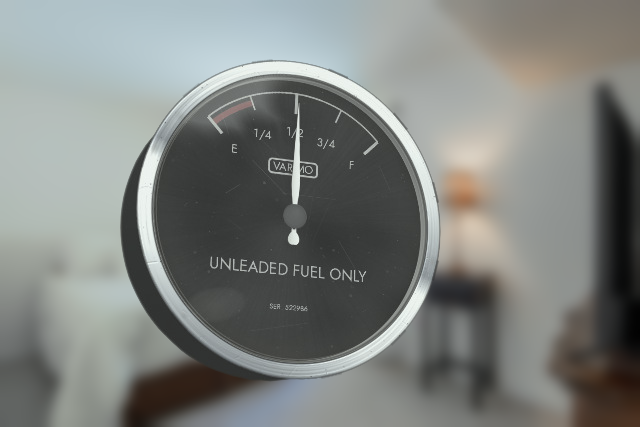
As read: **0.5**
